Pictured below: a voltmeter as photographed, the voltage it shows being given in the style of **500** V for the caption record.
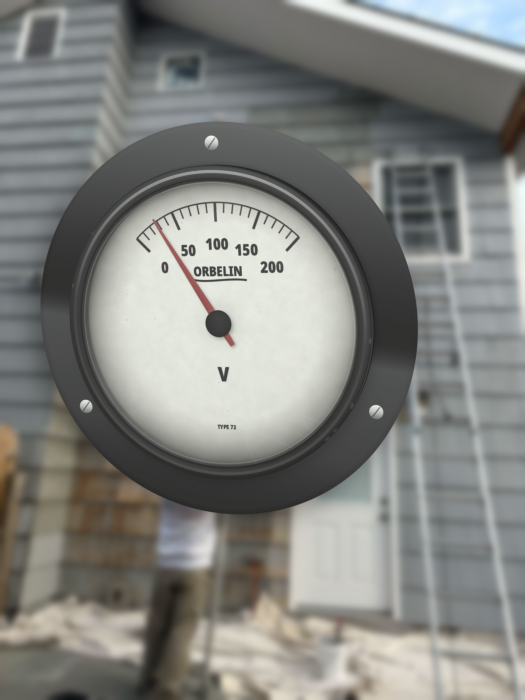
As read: **30** V
